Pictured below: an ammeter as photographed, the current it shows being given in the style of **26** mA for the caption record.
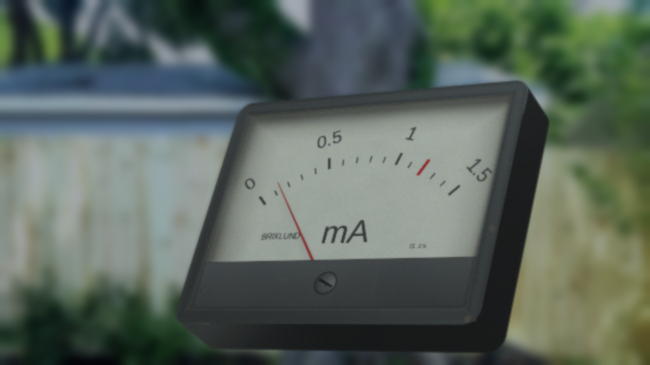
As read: **0.15** mA
